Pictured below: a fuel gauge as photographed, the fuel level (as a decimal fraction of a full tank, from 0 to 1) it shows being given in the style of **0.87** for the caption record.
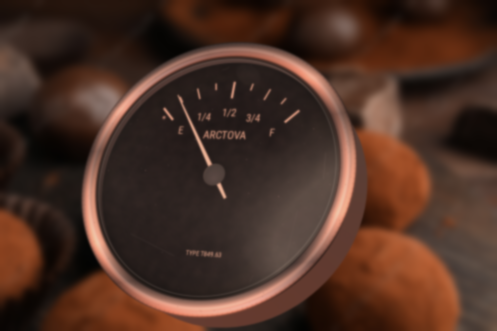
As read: **0.125**
